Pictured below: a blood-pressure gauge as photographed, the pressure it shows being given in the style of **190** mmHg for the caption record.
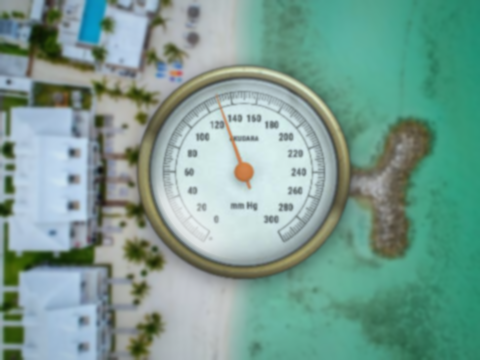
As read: **130** mmHg
